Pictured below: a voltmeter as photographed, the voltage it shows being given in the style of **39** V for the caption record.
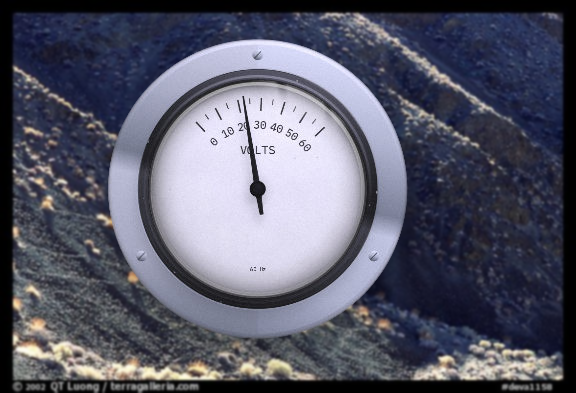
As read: **22.5** V
